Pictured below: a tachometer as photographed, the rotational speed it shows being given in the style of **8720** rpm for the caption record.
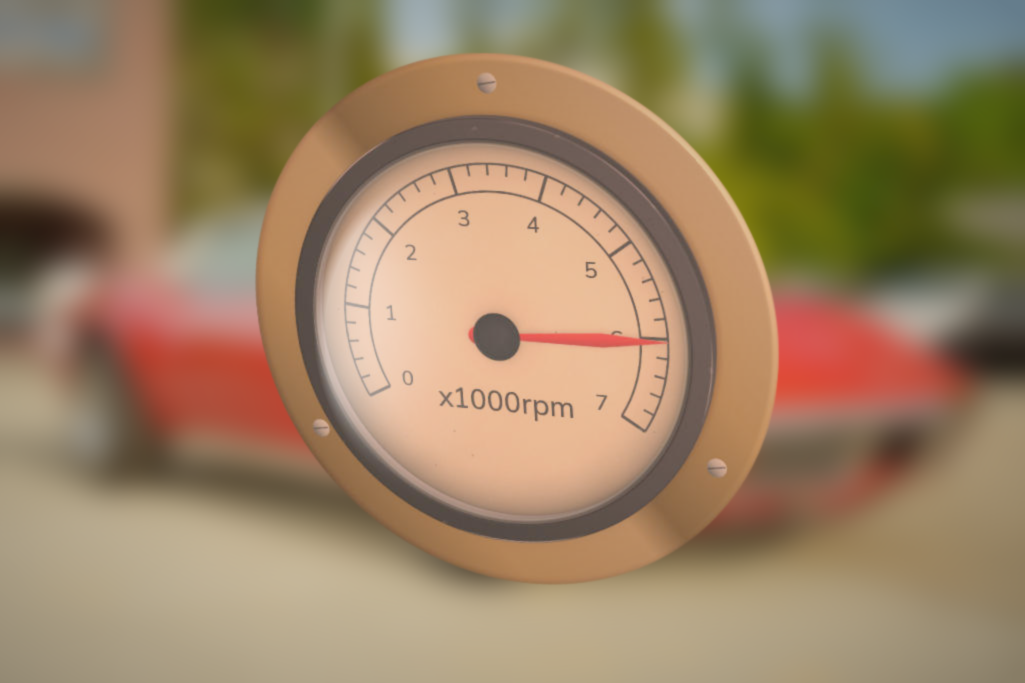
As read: **6000** rpm
